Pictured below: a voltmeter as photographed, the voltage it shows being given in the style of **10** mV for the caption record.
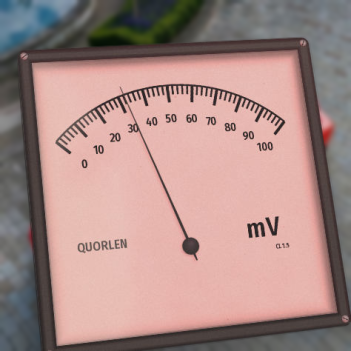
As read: **32** mV
